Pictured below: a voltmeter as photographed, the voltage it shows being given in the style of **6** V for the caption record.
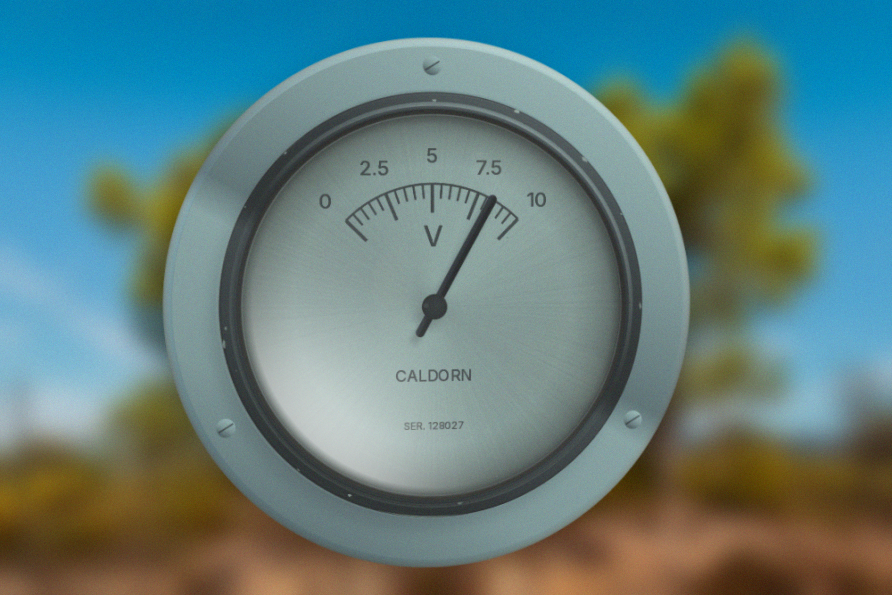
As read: **8.25** V
